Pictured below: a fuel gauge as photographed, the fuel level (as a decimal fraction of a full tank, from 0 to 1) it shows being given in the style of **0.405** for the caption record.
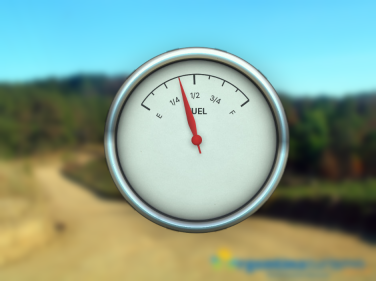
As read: **0.375**
